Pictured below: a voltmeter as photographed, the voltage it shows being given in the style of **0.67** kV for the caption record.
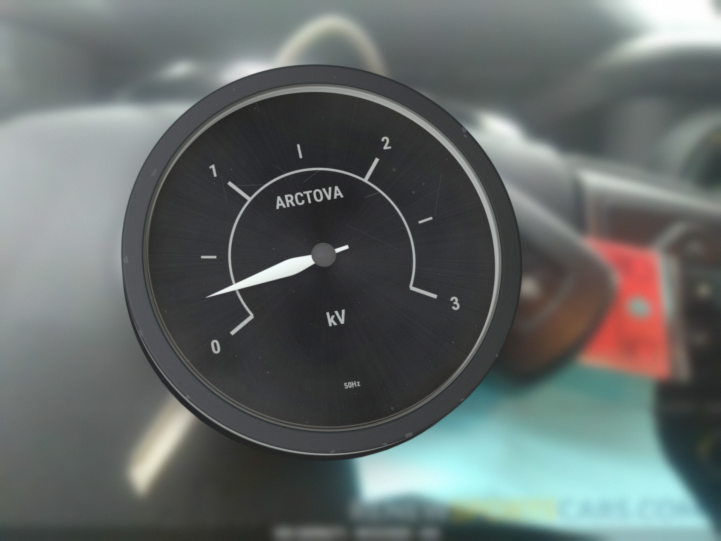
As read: **0.25** kV
